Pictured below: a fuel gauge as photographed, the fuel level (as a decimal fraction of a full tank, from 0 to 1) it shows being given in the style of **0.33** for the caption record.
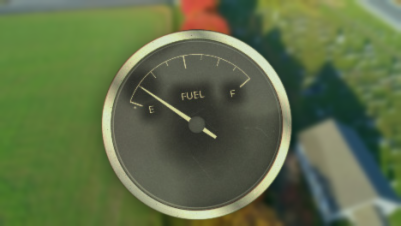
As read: **0.125**
